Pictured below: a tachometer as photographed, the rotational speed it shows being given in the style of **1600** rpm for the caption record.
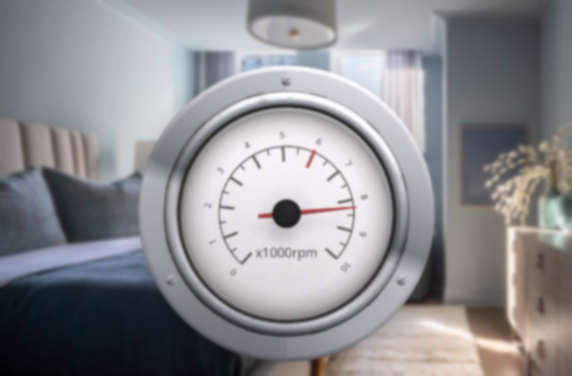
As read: **8250** rpm
